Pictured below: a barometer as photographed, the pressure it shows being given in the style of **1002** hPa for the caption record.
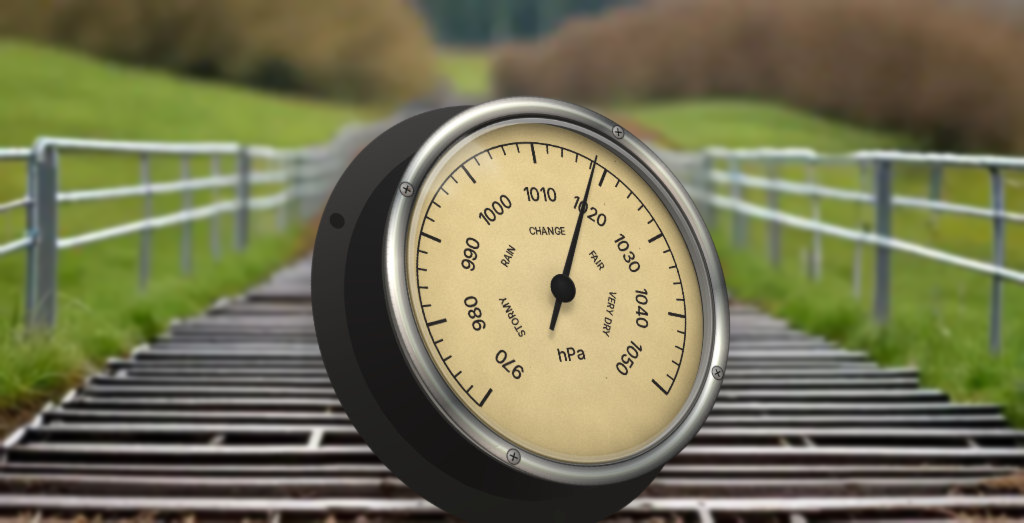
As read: **1018** hPa
